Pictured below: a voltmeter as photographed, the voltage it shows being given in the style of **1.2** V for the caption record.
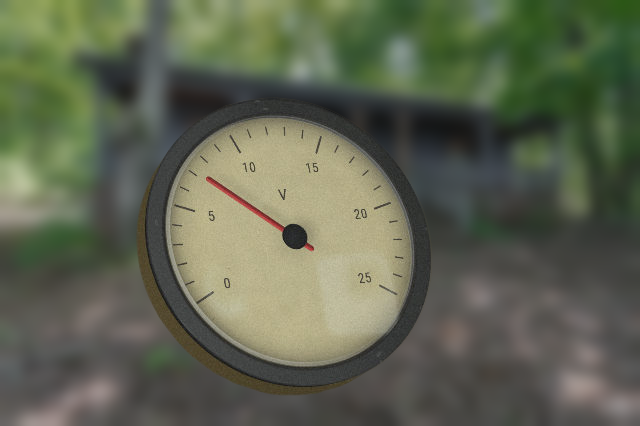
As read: **7** V
